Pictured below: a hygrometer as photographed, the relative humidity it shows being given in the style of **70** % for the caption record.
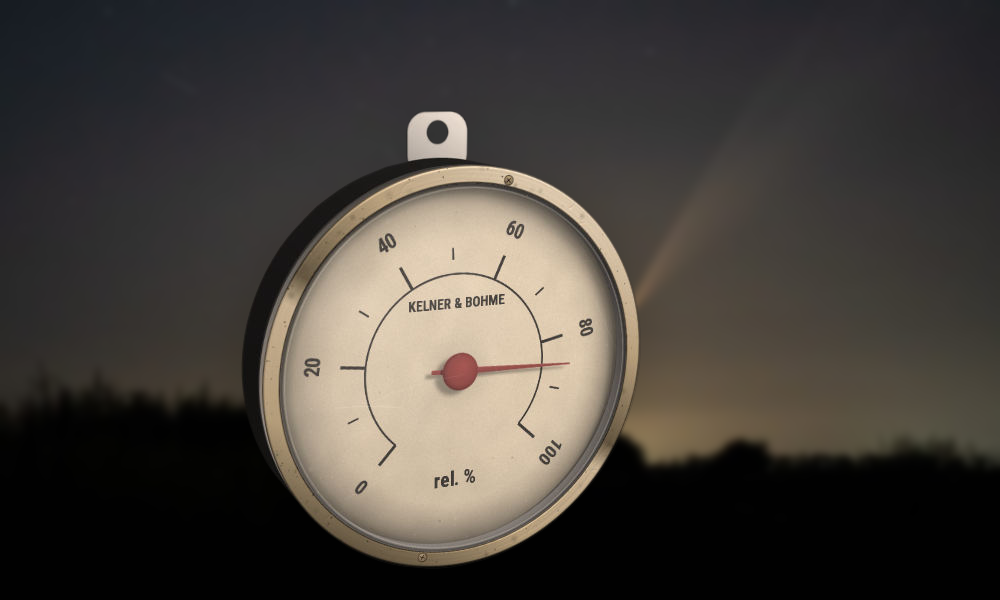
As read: **85** %
